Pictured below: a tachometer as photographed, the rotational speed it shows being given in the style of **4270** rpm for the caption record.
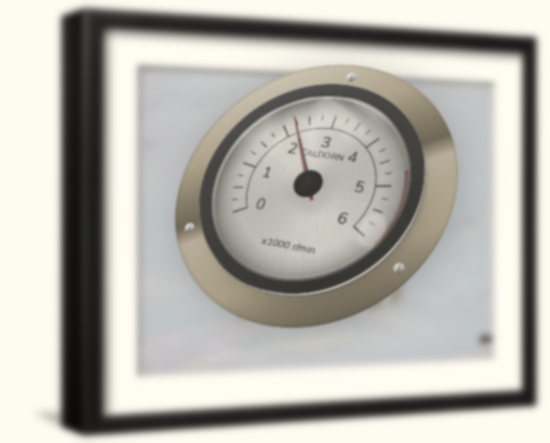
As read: **2250** rpm
